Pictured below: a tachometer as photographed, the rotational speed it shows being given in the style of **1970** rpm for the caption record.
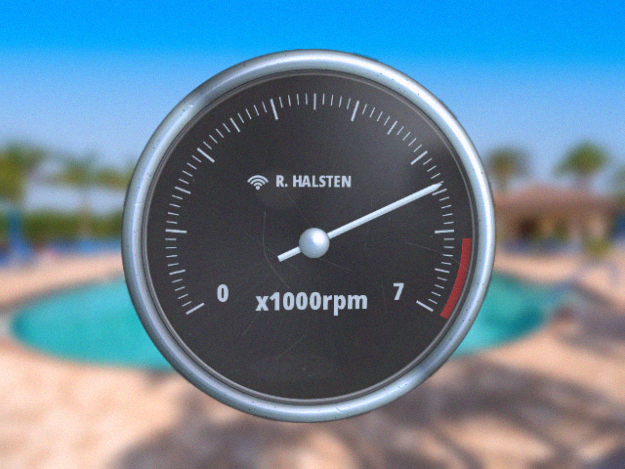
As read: **5400** rpm
